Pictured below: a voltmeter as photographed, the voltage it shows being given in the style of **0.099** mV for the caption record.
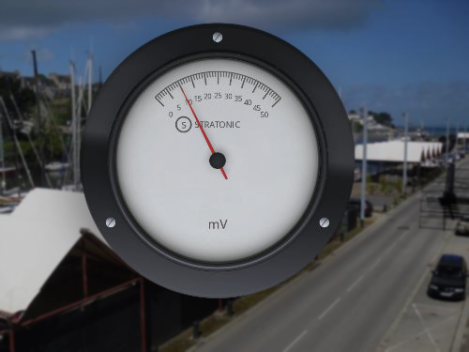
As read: **10** mV
